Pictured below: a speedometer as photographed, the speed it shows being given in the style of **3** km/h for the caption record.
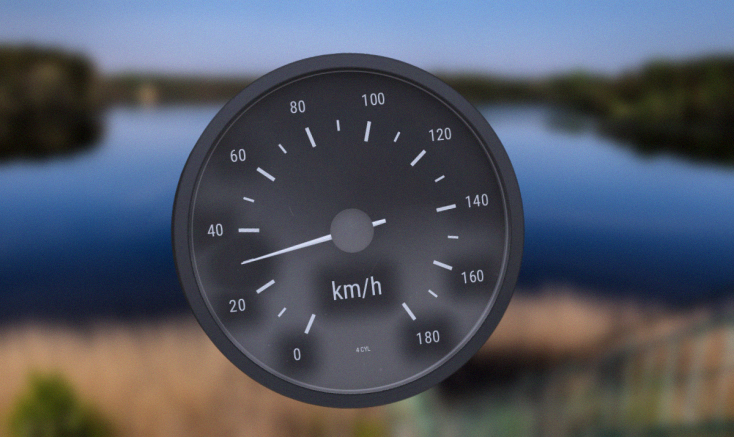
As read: **30** km/h
